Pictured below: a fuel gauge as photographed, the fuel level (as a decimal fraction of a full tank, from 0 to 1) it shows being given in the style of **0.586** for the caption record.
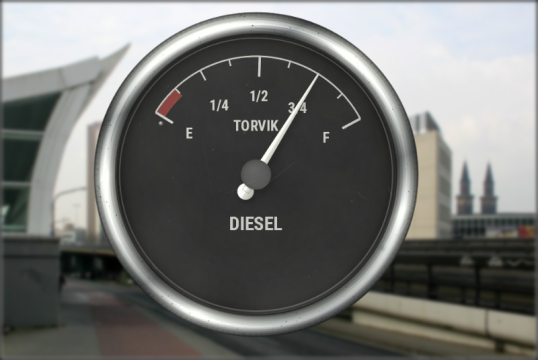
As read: **0.75**
